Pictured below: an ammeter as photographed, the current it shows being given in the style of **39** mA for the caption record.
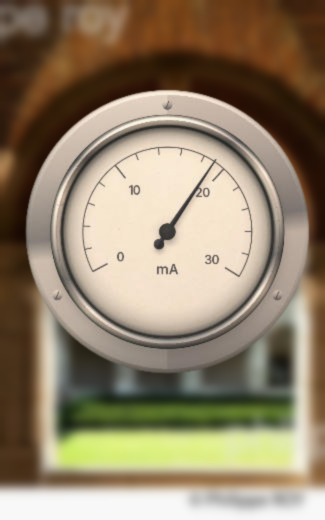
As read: **19** mA
